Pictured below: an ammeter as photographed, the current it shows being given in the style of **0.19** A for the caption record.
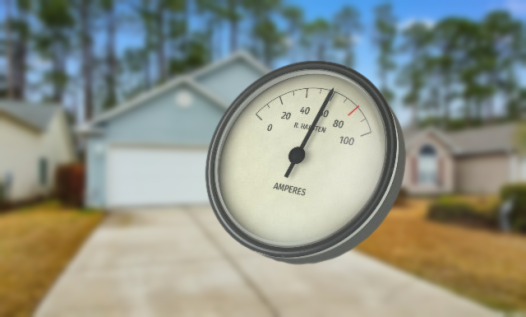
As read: **60** A
